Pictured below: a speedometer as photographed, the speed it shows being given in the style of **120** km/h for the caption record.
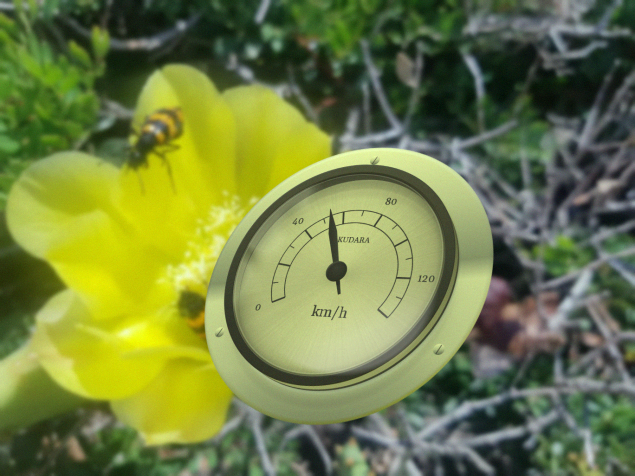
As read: **55** km/h
